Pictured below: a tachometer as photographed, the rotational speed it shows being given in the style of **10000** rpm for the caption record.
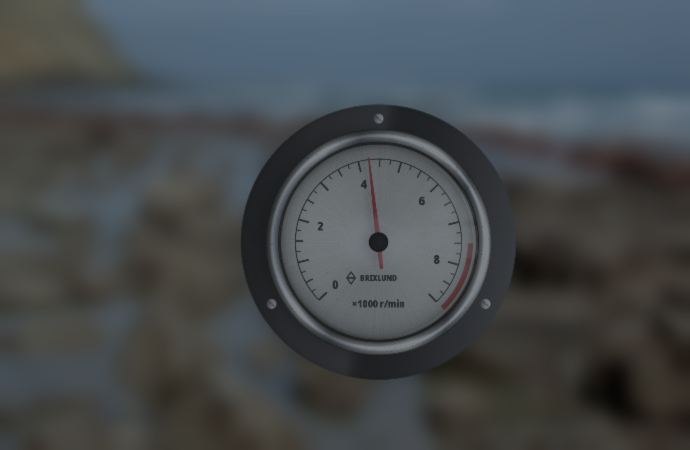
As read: **4250** rpm
